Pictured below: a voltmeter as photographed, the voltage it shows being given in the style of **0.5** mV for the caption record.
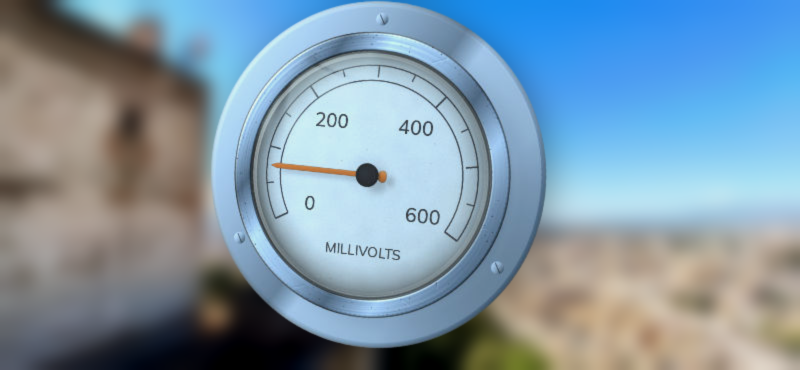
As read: **75** mV
